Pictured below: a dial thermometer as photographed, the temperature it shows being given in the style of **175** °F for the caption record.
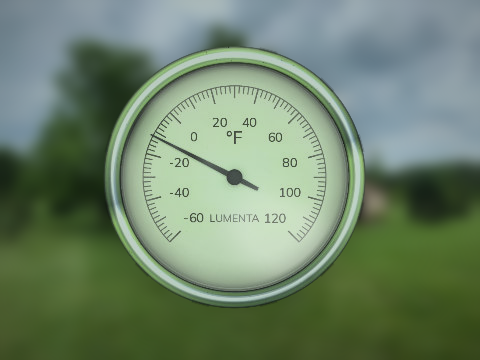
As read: **-12** °F
